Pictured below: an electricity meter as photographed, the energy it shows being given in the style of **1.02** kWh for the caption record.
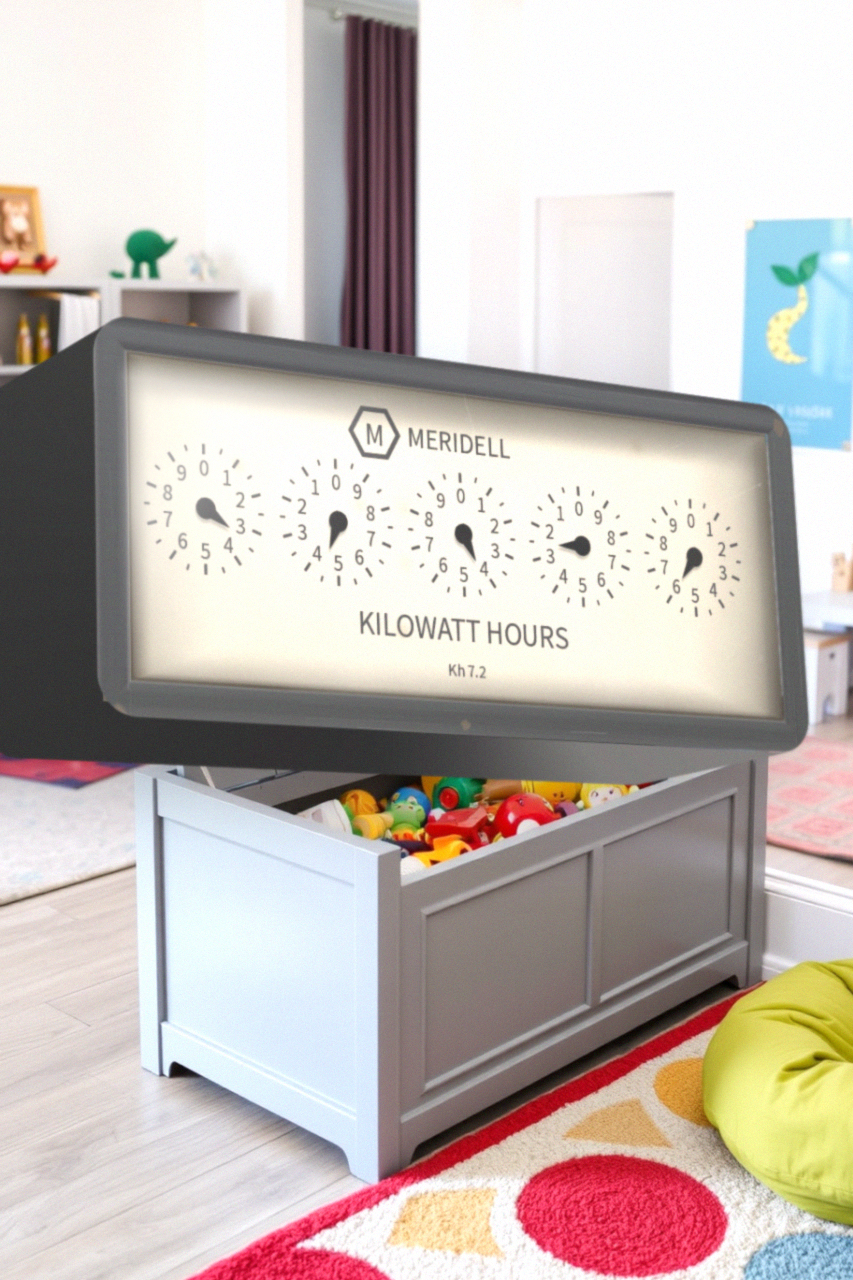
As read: **34426** kWh
